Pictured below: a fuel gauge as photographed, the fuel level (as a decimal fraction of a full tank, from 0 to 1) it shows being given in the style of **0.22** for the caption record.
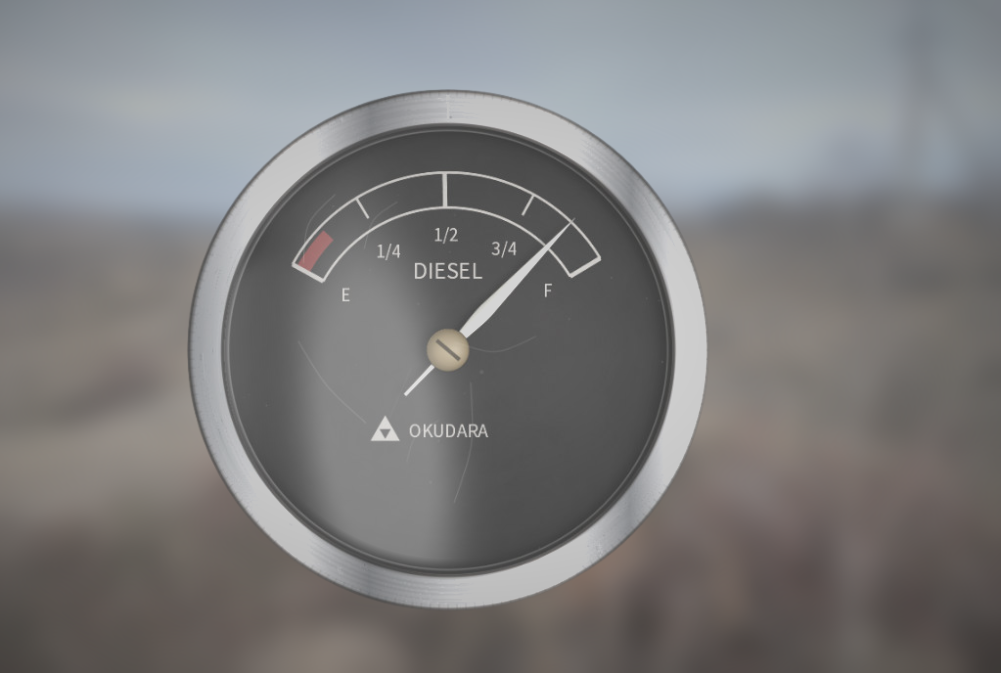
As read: **0.875**
